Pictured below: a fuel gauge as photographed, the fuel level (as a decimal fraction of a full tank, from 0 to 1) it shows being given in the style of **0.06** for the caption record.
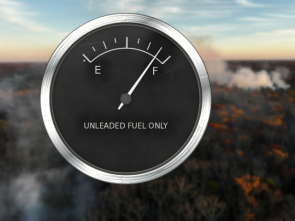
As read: **0.875**
